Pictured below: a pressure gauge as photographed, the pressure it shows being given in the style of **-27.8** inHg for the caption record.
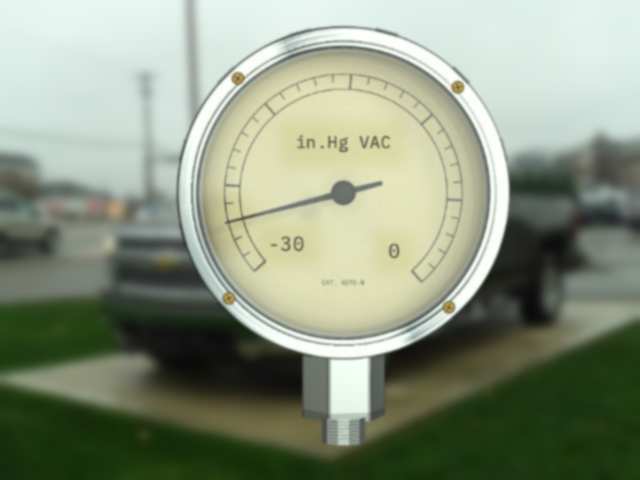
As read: **-27** inHg
